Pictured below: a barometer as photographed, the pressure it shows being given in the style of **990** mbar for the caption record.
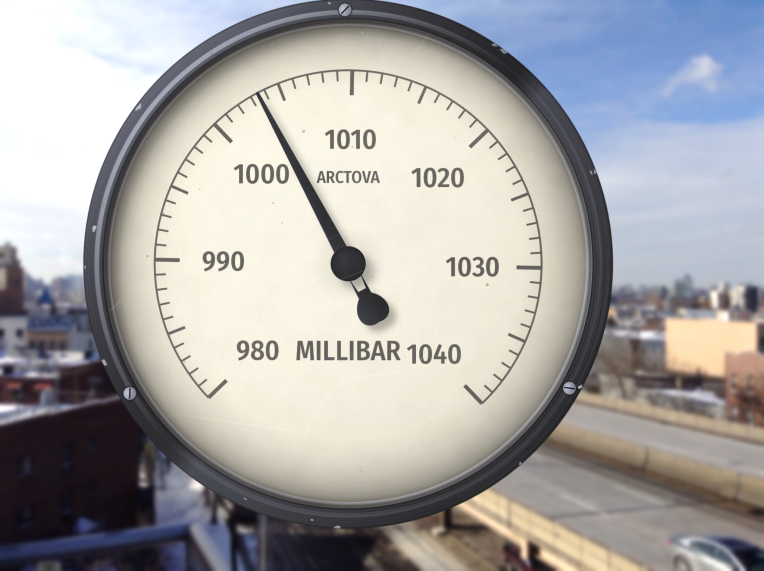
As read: **1003.5** mbar
